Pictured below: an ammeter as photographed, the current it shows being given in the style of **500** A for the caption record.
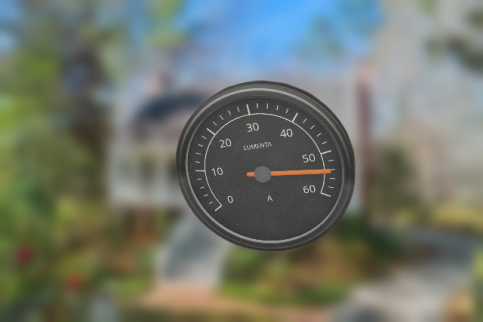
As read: **54** A
